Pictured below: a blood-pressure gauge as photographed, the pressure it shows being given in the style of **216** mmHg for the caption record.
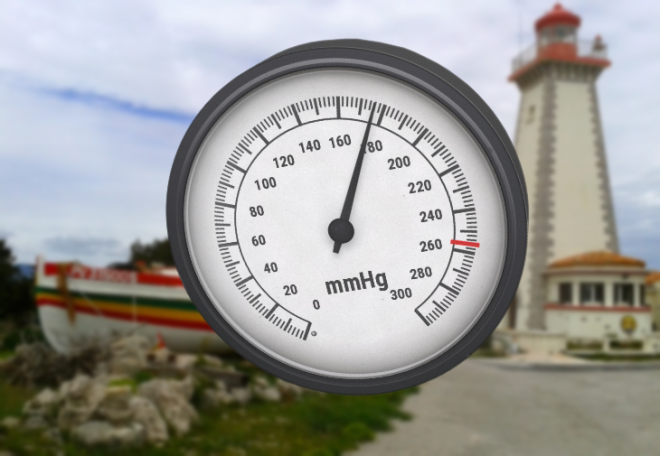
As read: **176** mmHg
